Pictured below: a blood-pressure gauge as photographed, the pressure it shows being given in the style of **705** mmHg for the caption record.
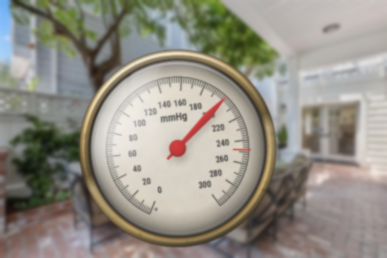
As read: **200** mmHg
